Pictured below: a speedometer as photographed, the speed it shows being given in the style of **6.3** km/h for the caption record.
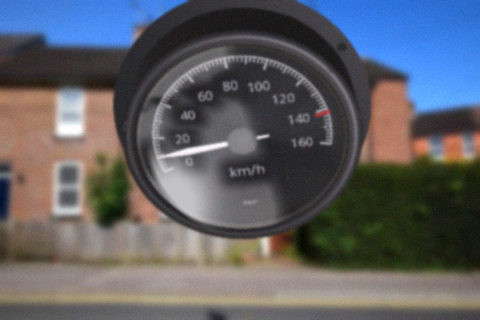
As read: **10** km/h
